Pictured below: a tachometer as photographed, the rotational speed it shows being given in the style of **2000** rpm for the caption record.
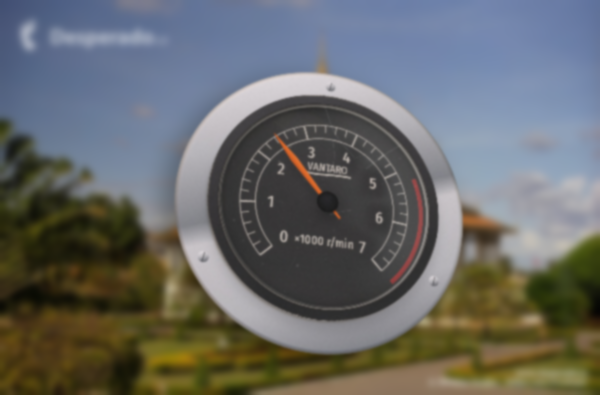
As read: **2400** rpm
